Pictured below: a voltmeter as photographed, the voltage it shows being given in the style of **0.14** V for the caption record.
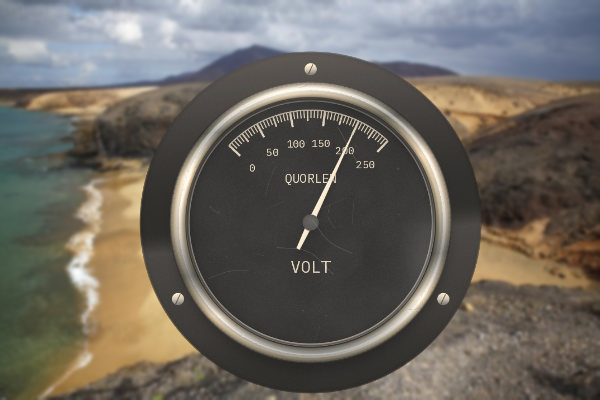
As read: **200** V
